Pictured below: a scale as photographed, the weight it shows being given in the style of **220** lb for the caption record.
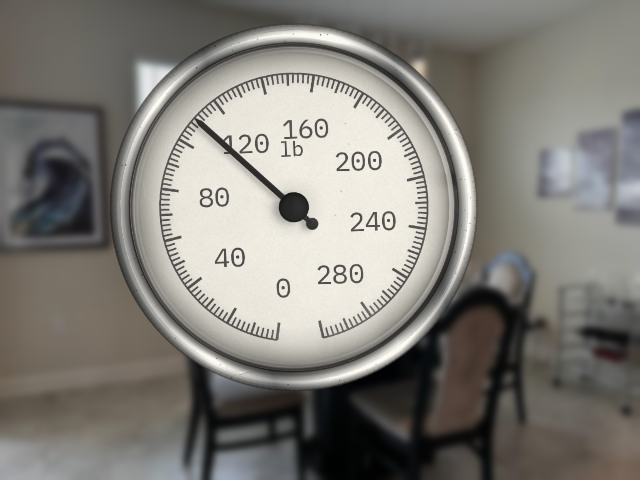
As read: **110** lb
